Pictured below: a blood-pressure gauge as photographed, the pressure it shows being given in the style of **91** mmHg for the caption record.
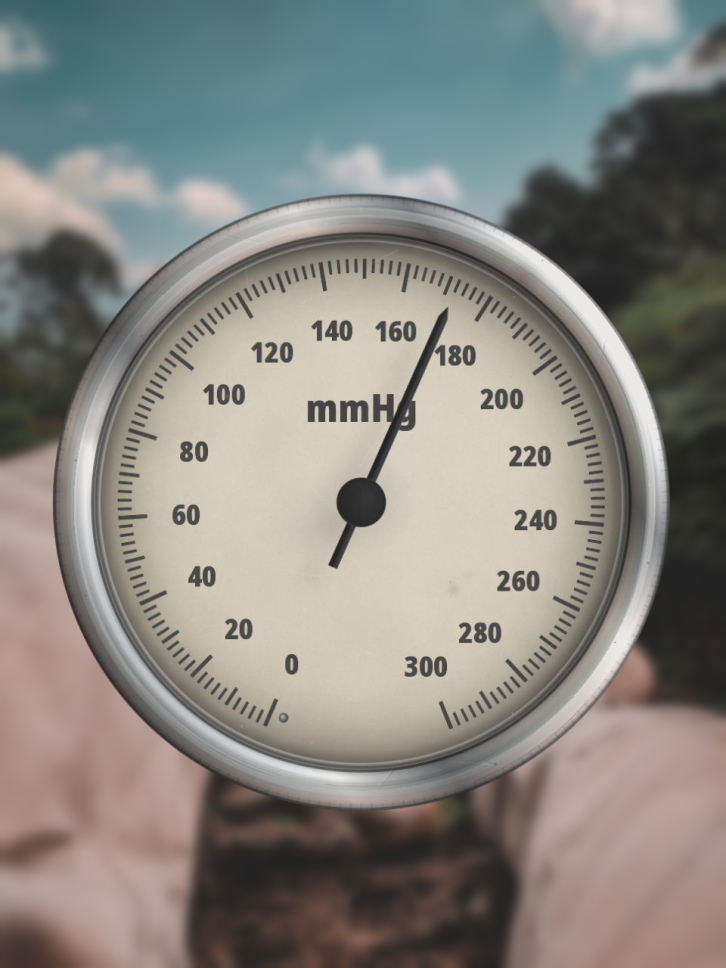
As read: **172** mmHg
